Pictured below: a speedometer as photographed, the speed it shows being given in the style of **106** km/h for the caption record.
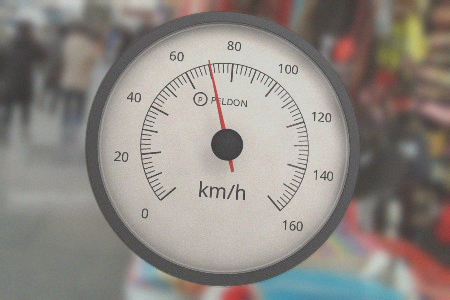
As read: **70** km/h
